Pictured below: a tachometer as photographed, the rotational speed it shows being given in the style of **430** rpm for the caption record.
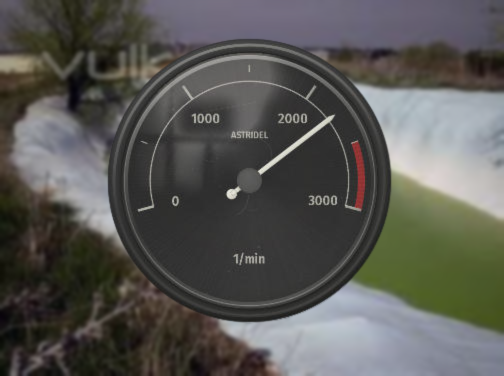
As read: **2250** rpm
